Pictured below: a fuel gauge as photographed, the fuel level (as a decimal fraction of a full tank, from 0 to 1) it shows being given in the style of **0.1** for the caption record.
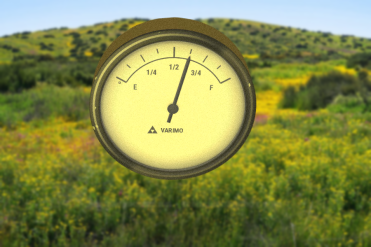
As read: **0.625**
